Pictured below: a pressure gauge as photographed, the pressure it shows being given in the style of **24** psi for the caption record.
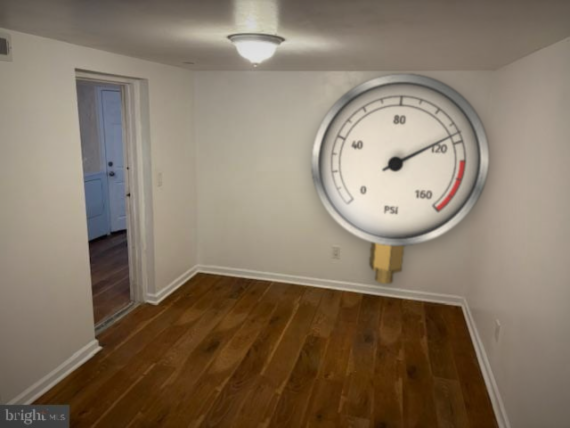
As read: **115** psi
